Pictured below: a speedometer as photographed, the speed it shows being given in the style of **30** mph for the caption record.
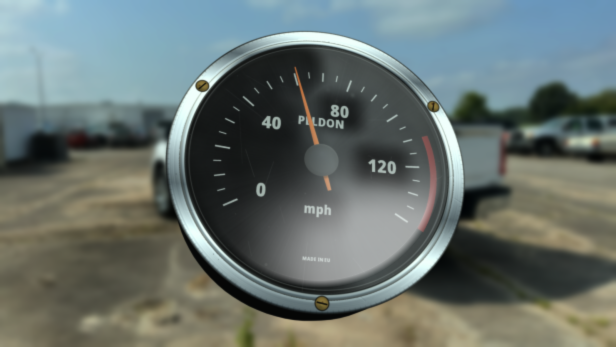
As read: **60** mph
